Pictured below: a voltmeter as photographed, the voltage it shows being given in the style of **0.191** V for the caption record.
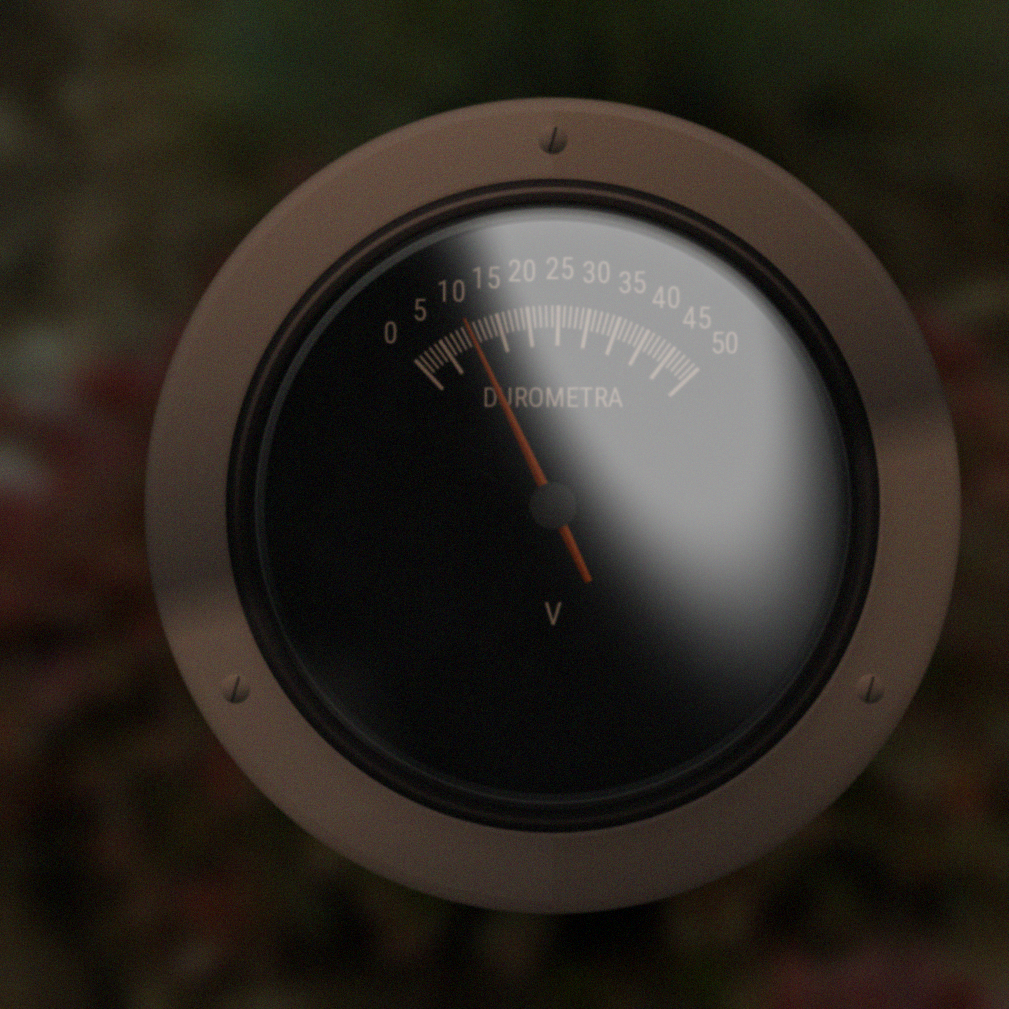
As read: **10** V
